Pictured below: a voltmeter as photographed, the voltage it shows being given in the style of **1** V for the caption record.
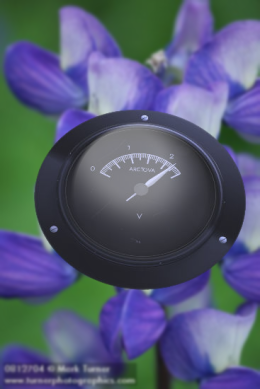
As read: **2.25** V
